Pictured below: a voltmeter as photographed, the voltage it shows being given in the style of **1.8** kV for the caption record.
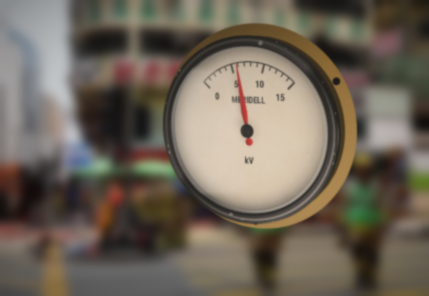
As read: **6** kV
